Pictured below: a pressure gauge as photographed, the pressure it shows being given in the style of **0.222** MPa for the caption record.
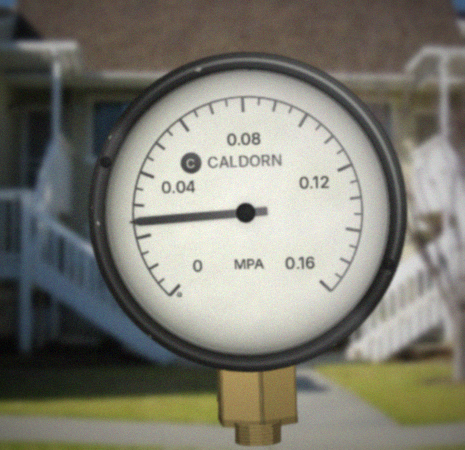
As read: **0.025** MPa
